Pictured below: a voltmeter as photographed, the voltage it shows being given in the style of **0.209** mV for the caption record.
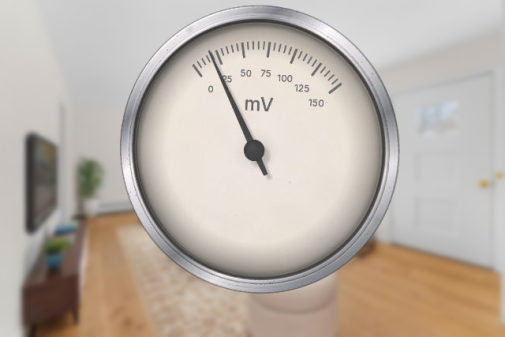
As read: **20** mV
